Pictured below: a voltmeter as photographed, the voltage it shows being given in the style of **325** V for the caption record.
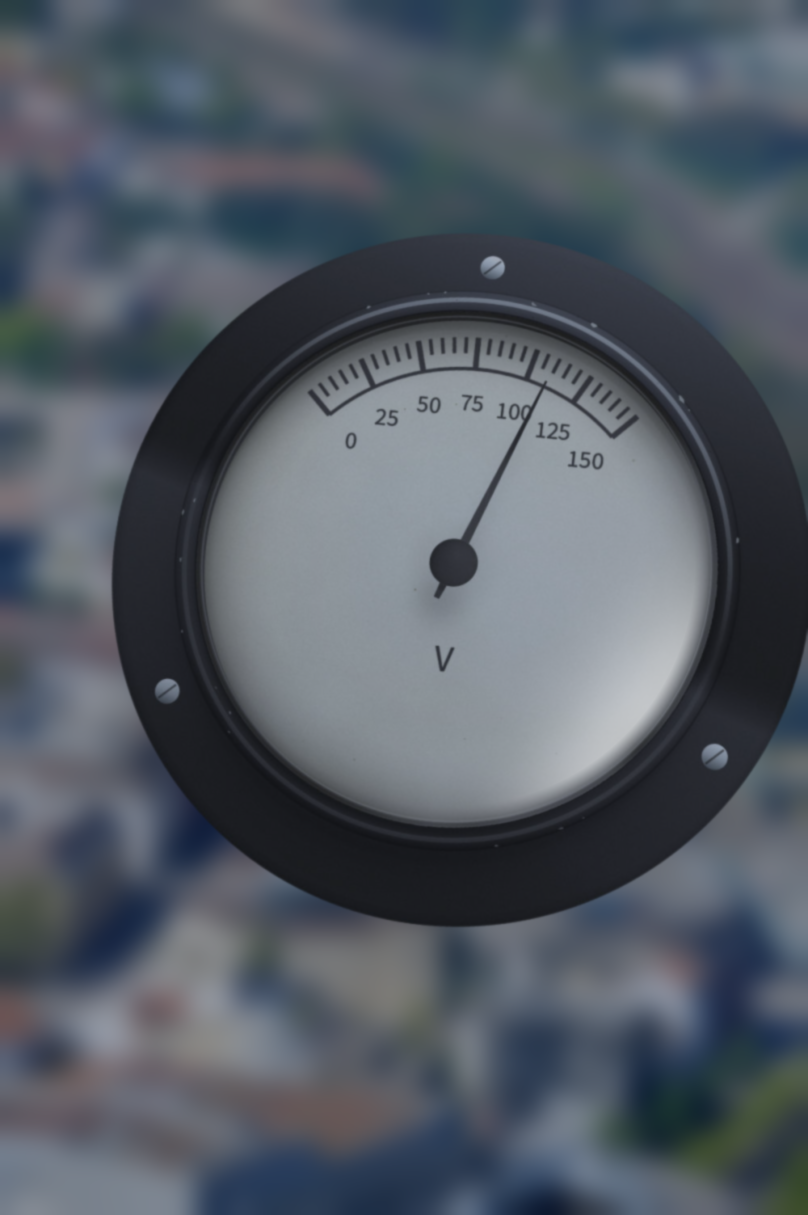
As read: **110** V
